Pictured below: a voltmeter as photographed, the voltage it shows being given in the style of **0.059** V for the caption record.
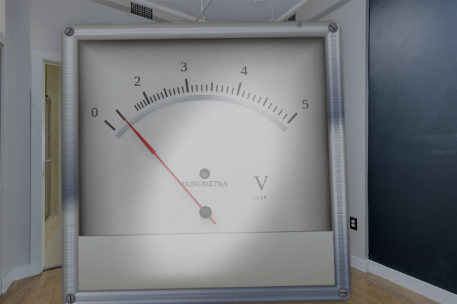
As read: **1** V
